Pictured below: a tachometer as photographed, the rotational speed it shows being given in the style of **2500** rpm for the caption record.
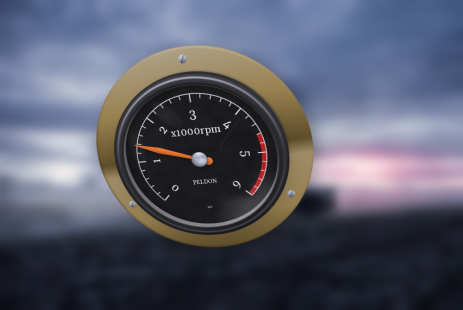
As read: **1400** rpm
